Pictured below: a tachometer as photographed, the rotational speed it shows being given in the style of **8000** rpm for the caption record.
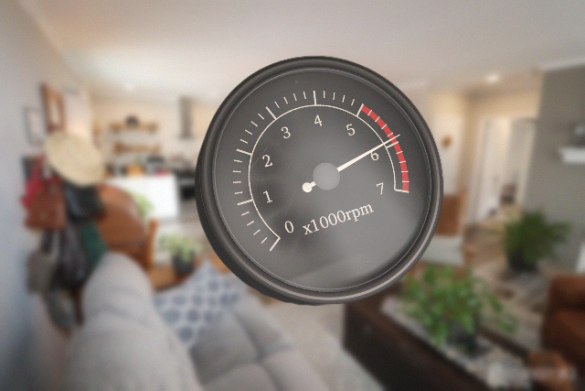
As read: **5900** rpm
